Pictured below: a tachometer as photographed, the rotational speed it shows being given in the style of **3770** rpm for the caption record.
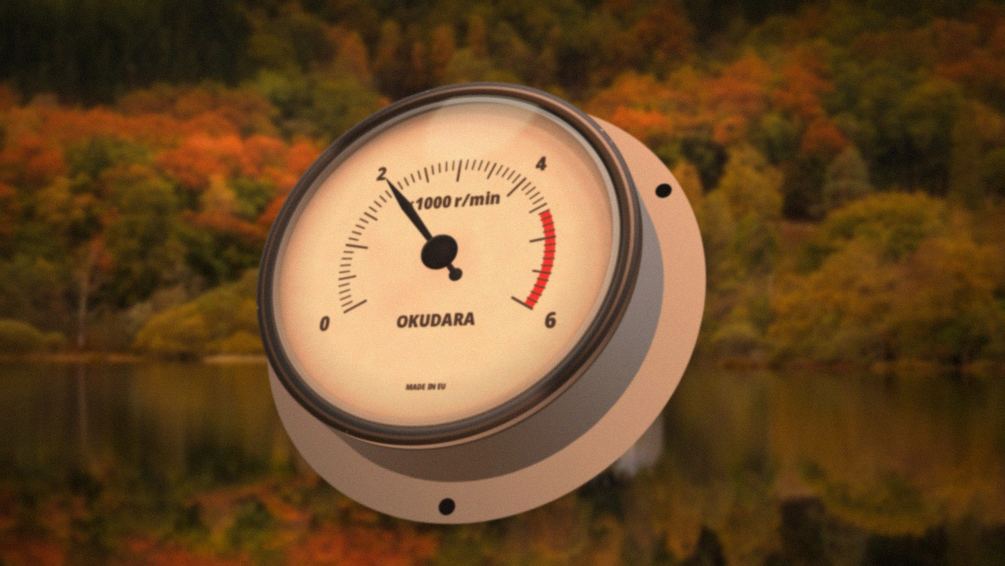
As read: **2000** rpm
